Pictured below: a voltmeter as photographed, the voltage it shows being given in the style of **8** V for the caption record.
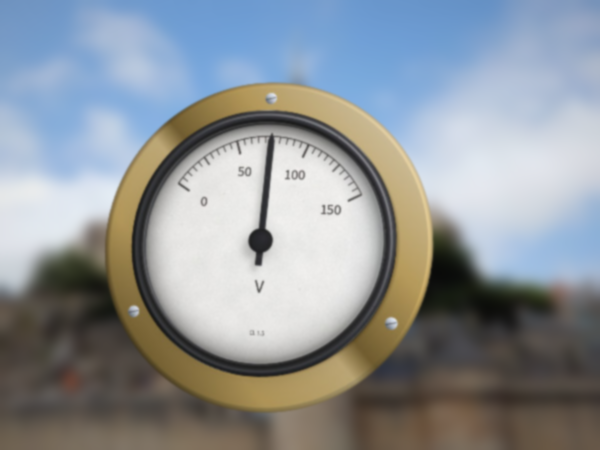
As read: **75** V
